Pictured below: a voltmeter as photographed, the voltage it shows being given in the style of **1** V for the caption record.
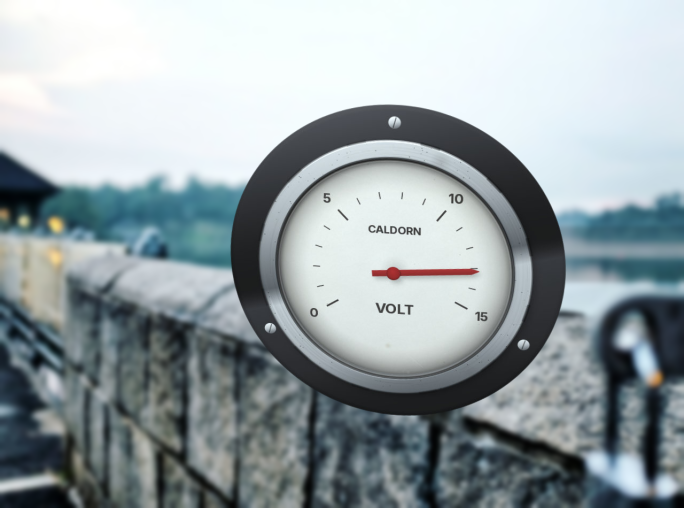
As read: **13** V
